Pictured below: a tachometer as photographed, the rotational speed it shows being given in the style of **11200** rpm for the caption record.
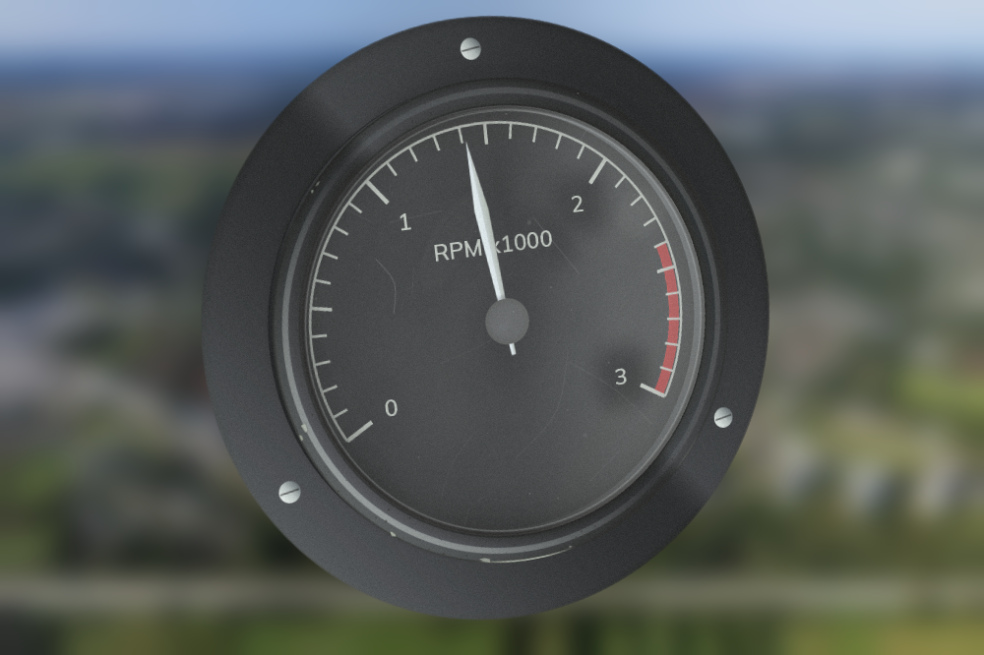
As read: **1400** rpm
